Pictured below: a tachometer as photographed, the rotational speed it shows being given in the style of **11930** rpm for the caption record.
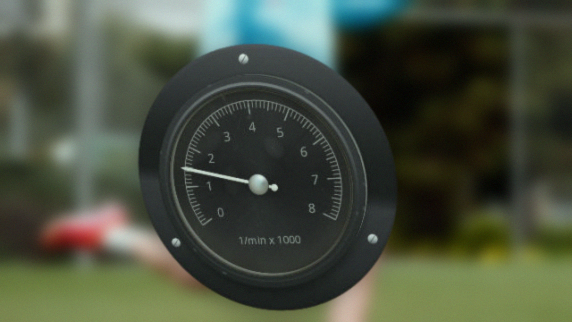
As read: **1500** rpm
